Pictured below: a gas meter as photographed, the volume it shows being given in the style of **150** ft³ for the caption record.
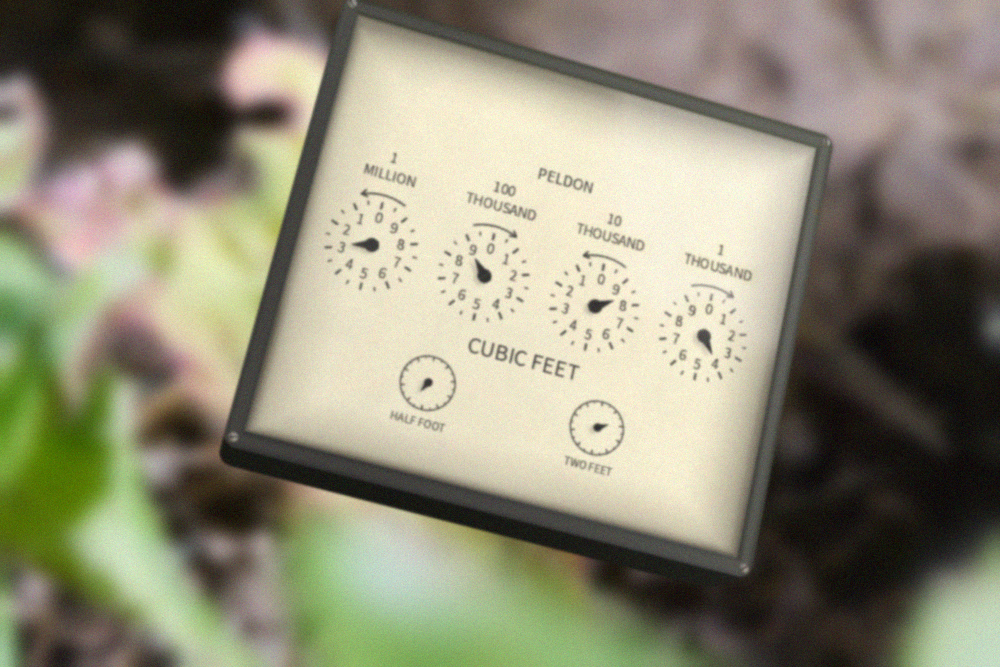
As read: **288400** ft³
